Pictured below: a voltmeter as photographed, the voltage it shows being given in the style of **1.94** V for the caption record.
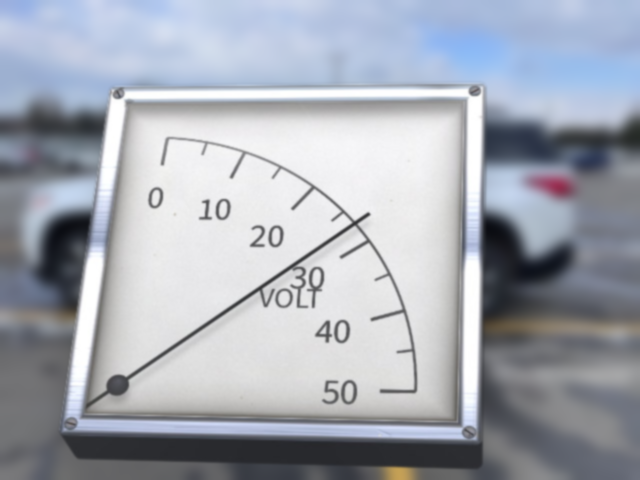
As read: **27.5** V
